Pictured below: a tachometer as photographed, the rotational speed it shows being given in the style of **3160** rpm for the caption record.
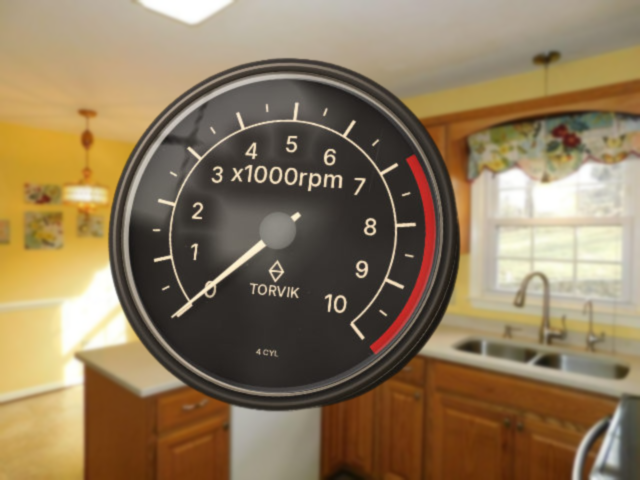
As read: **0** rpm
